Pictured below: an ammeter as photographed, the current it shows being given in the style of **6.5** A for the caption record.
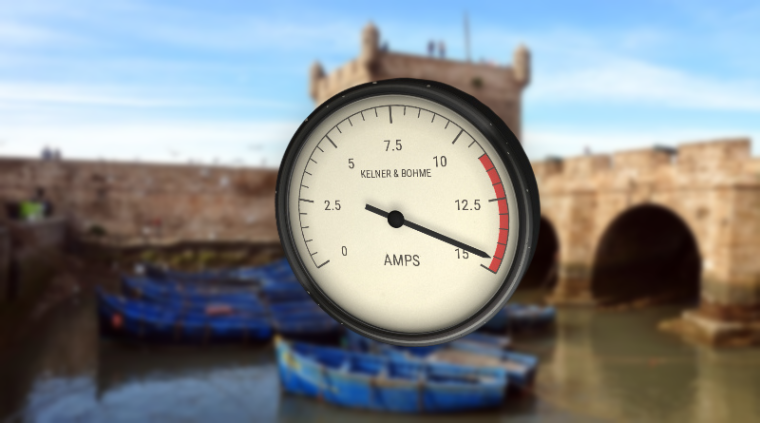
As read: **14.5** A
